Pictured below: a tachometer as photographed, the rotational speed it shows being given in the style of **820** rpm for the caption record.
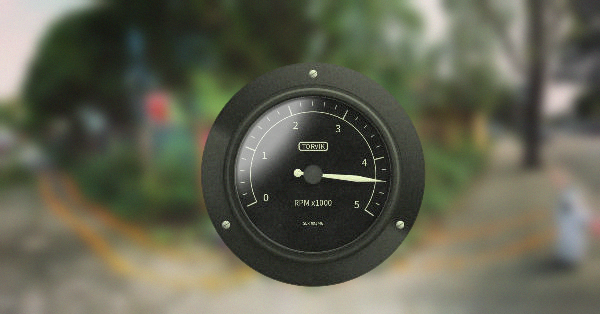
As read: **4400** rpm
